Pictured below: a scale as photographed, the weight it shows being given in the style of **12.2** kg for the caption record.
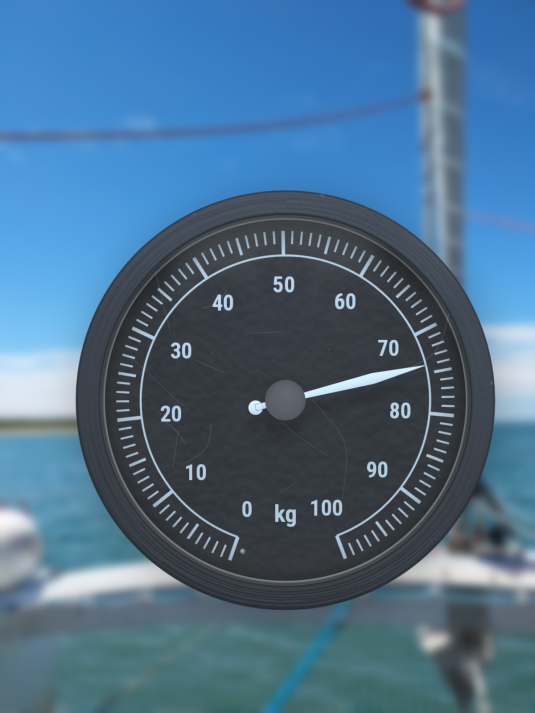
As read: **74** kg
